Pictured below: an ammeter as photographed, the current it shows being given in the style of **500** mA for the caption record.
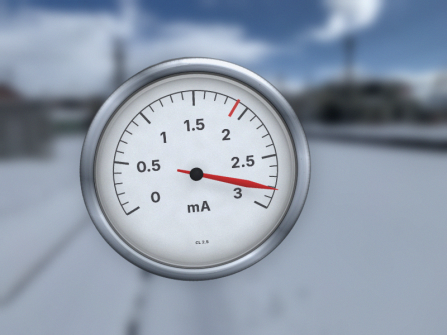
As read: **2.8** mA
